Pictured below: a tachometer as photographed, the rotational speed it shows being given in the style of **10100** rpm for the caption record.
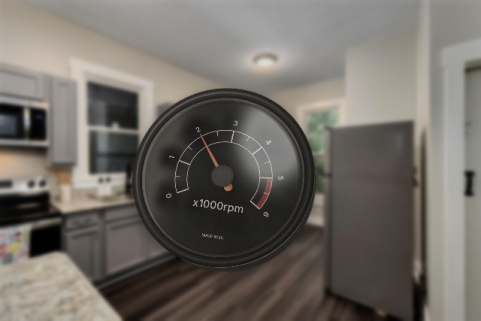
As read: **2000** rpm
